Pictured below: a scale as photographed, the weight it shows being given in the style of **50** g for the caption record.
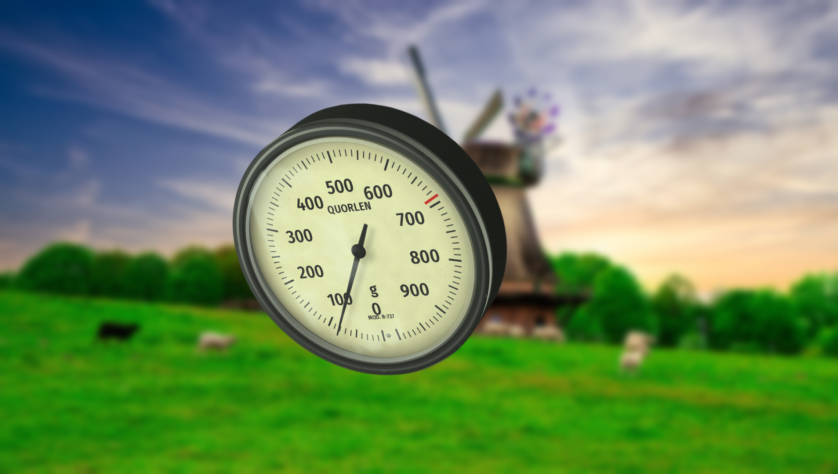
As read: **80** g
